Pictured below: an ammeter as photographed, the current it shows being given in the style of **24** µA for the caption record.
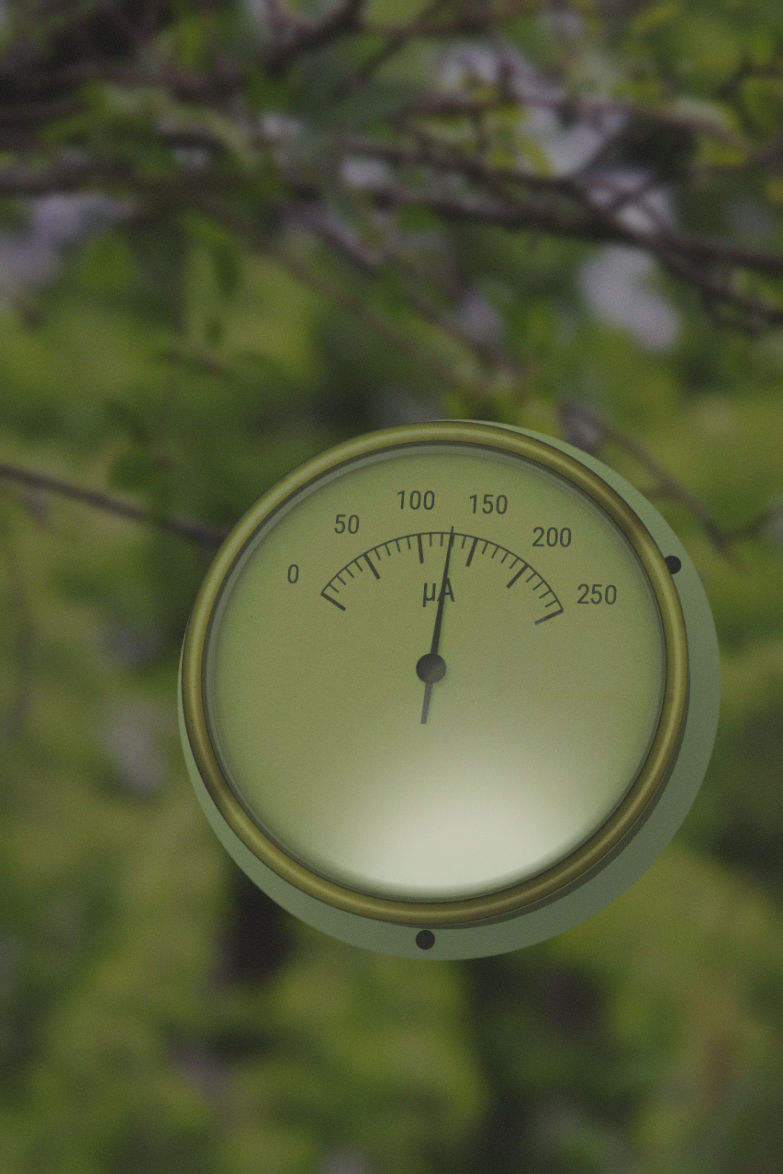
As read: **130** µA
